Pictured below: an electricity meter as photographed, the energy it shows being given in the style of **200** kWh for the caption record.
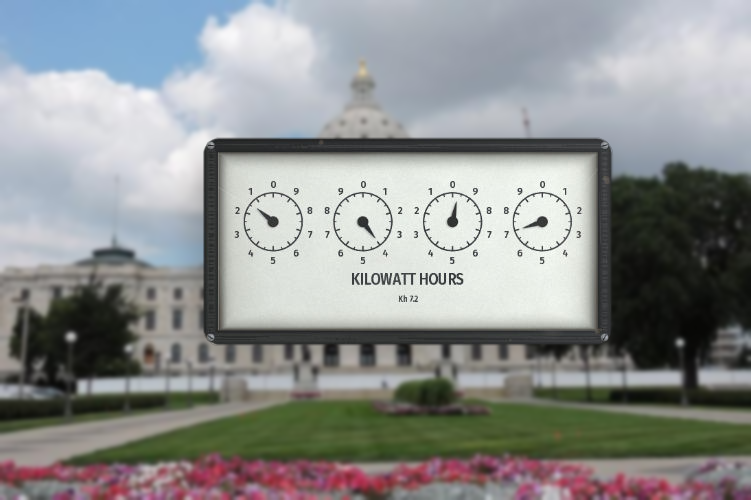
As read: **1397** kWh
